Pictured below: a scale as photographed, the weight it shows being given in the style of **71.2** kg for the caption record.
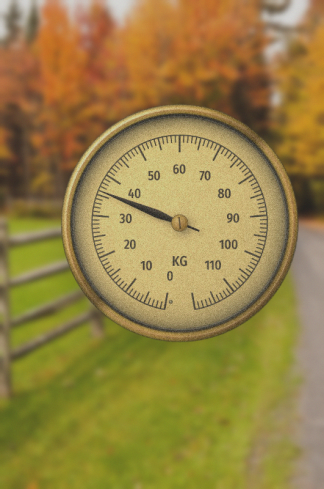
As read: **36** kg
